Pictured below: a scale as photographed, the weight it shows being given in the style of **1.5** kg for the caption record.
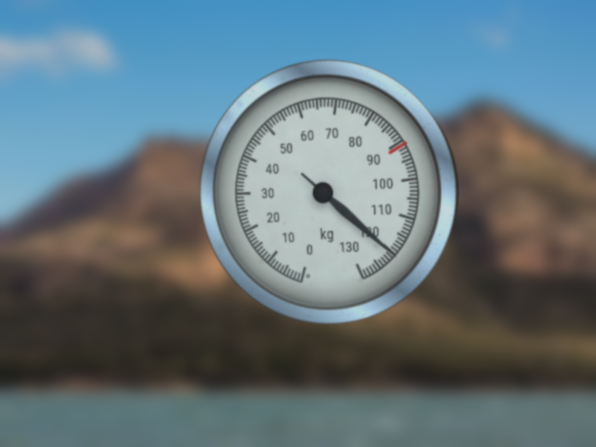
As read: **120** kg
